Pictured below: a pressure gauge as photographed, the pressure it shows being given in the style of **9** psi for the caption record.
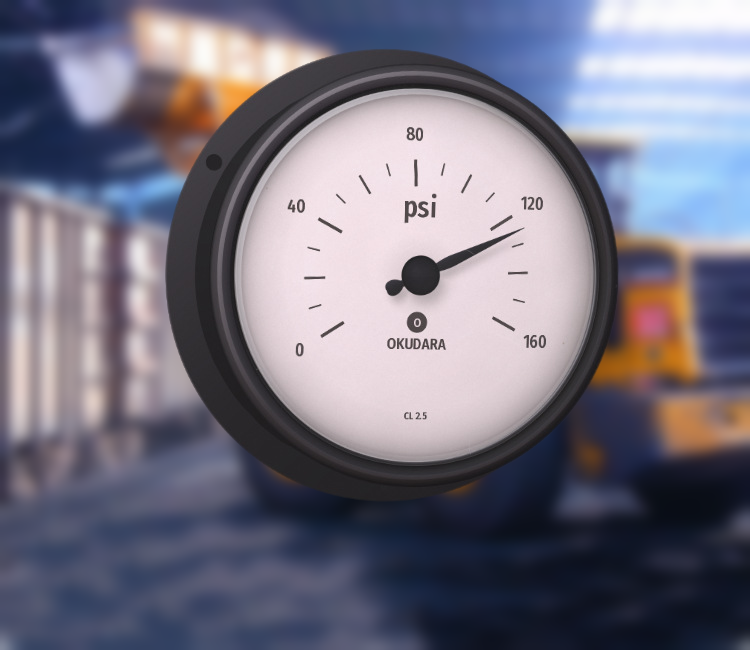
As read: **125** psi
